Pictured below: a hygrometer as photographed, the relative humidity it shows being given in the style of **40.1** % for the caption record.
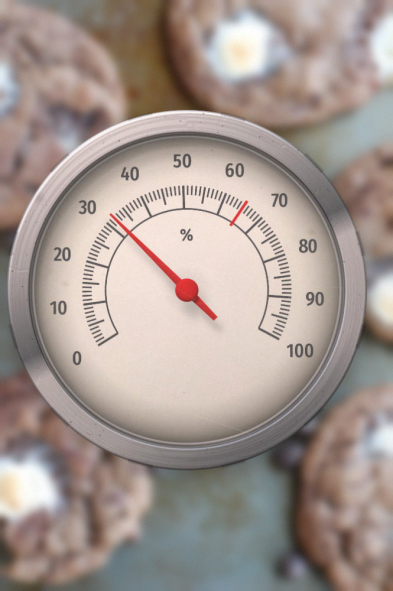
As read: **32** %
